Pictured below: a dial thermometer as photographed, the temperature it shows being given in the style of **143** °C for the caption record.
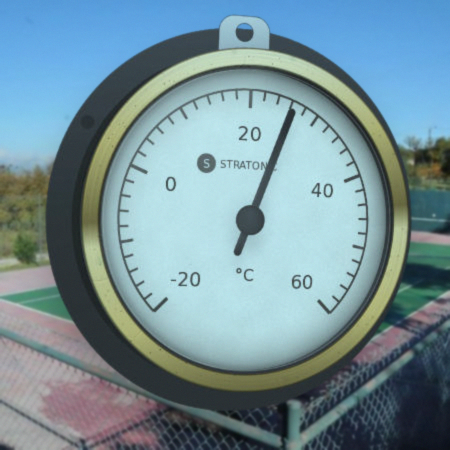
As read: **26** °C
